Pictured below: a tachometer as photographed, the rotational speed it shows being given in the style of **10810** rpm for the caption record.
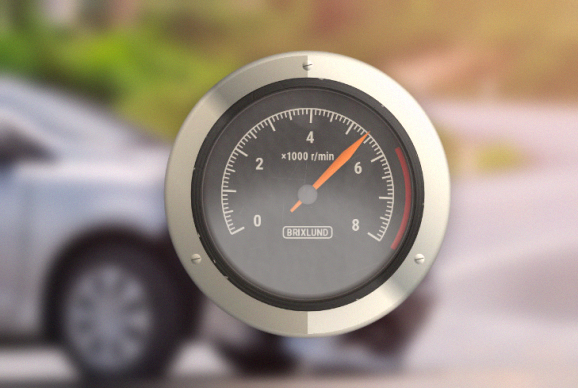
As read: **5400** rpm
